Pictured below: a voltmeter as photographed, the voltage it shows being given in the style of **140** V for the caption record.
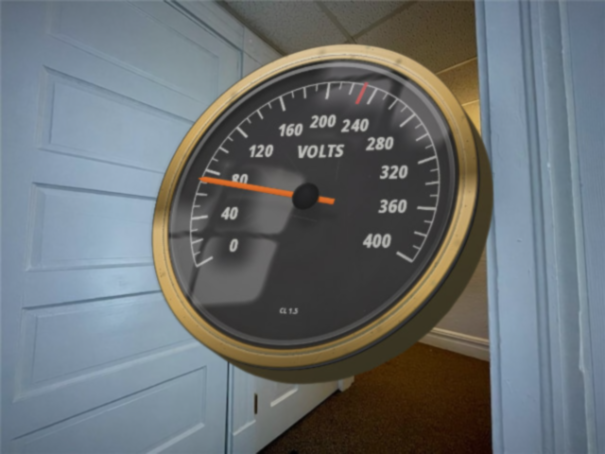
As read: **70** V
